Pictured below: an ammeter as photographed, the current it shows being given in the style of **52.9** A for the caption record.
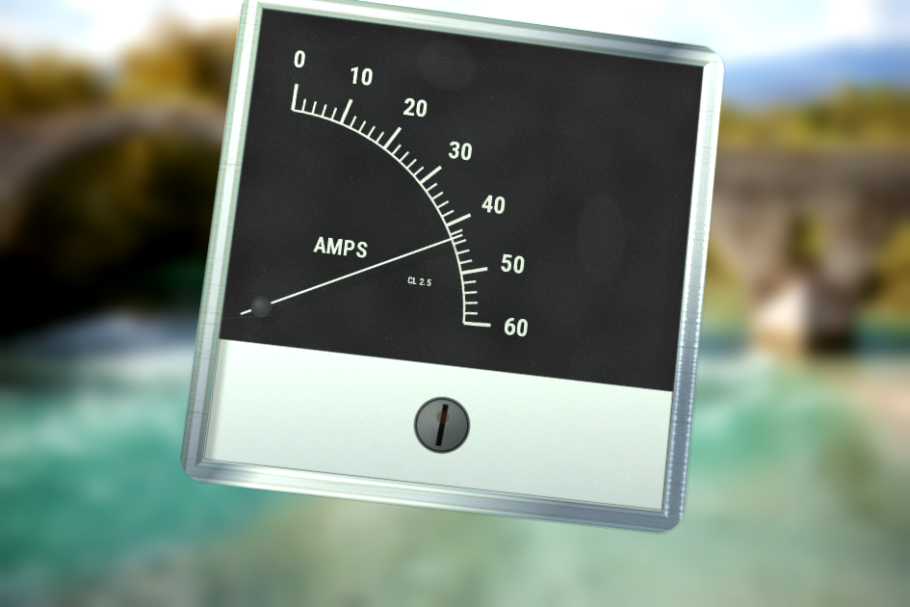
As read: **43** A
